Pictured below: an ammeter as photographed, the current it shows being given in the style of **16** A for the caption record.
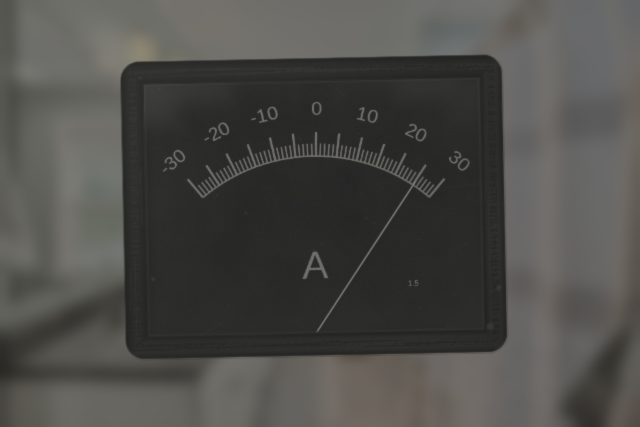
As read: **25** A
